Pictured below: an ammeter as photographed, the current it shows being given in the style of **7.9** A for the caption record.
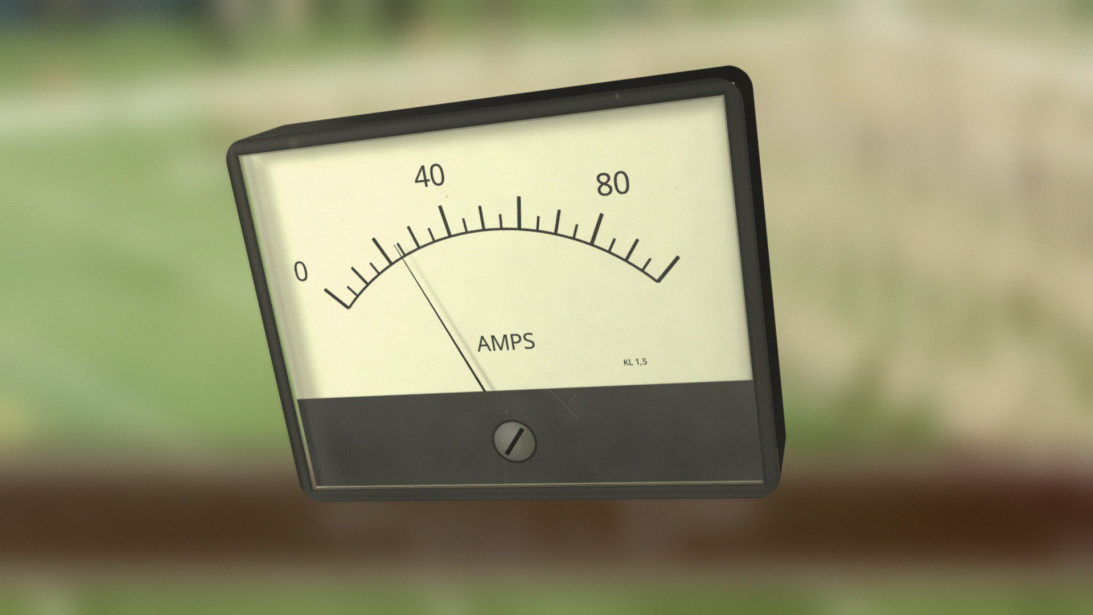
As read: **25** A
